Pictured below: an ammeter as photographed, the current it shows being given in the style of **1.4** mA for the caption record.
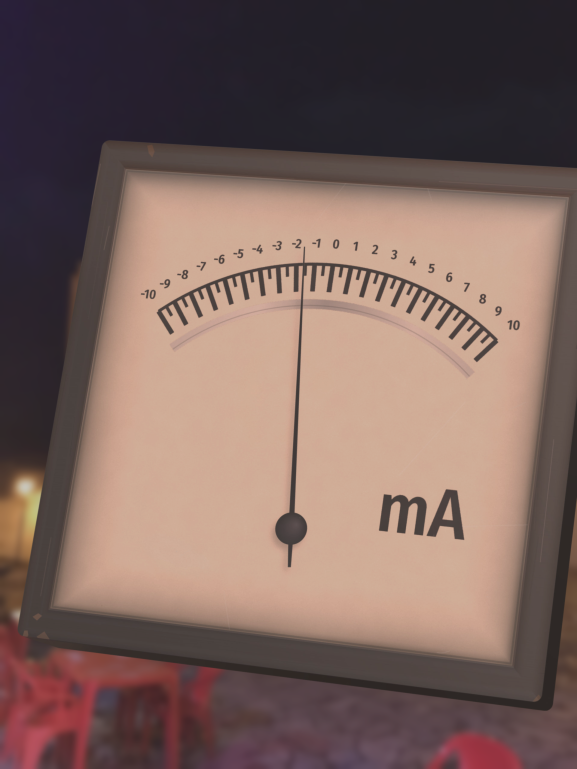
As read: **-1.5** mA
